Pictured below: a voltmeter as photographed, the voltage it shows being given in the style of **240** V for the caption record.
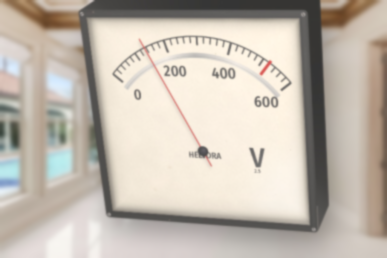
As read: **140** V
